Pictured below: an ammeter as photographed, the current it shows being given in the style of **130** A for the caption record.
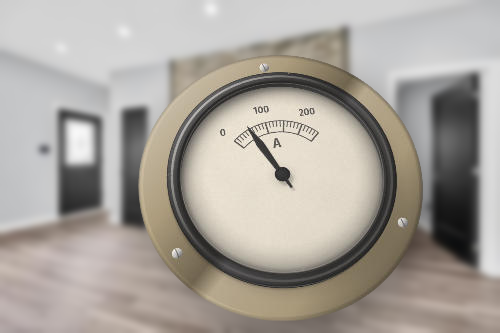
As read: **50** A
